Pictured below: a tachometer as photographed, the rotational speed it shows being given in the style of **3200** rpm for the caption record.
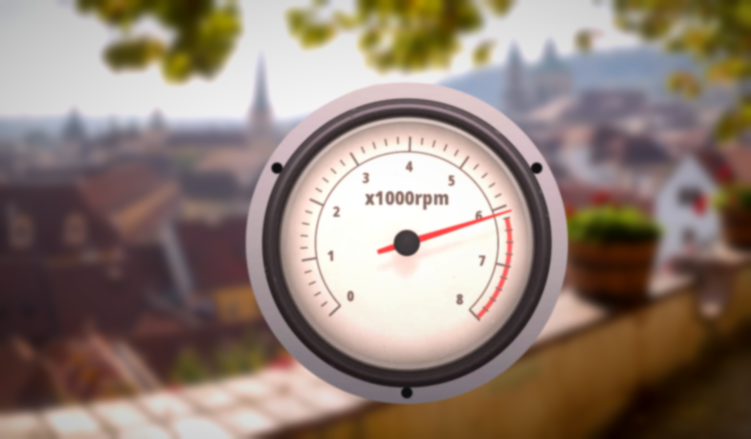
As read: **6100** rpm
